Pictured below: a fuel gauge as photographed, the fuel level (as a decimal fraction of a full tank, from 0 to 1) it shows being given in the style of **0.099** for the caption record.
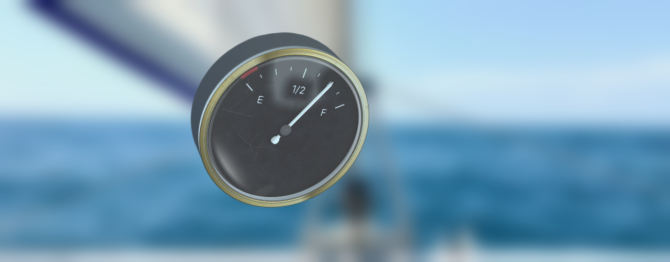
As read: **0.75**
